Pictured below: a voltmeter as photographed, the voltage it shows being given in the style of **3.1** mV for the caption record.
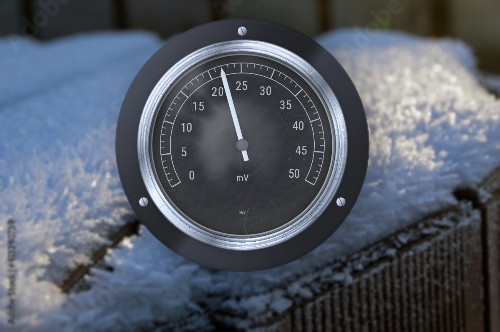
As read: **22** mV
